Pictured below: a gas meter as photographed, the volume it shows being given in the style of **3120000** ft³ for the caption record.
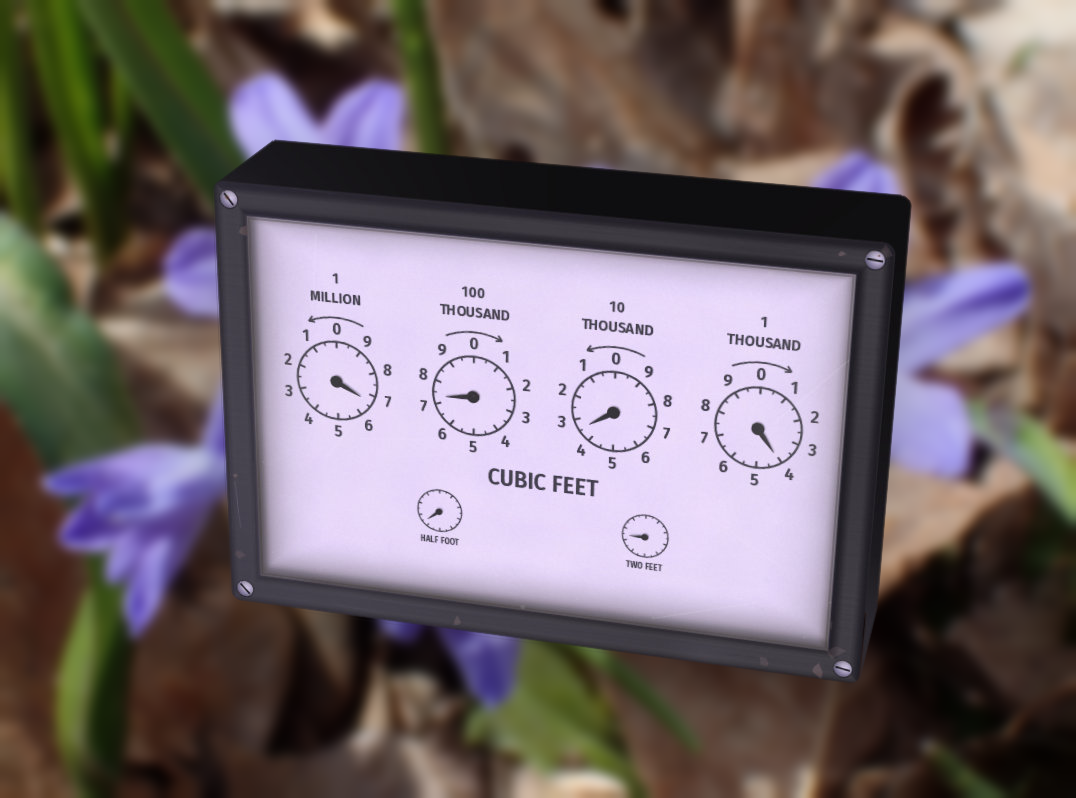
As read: **673400** ft³
